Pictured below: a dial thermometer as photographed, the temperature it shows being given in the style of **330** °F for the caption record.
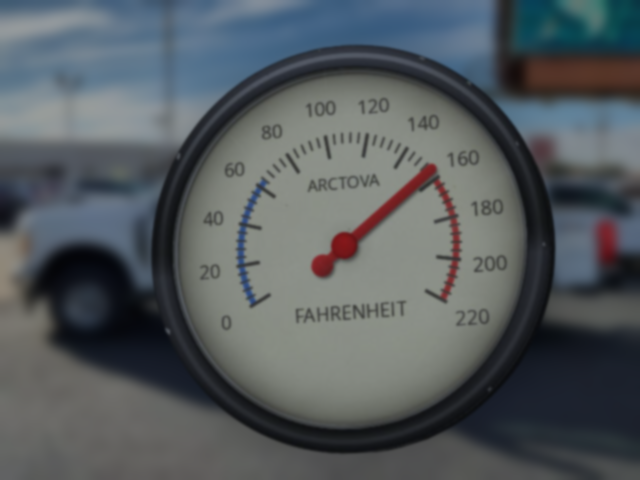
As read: **156** °F
